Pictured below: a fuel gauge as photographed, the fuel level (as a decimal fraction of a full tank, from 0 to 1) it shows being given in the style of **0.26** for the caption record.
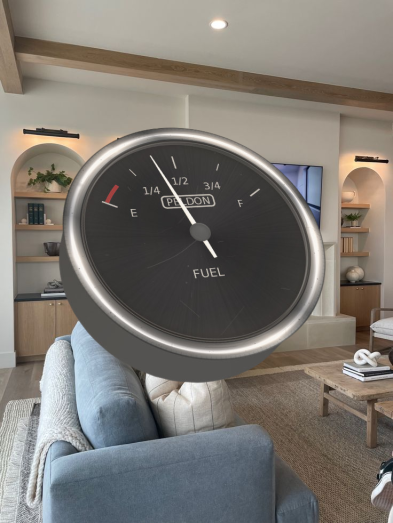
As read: **0.375**
